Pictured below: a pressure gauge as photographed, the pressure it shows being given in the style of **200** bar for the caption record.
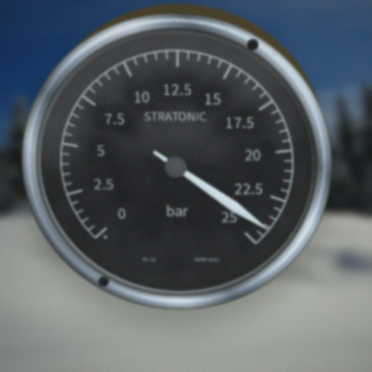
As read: **24** bar
